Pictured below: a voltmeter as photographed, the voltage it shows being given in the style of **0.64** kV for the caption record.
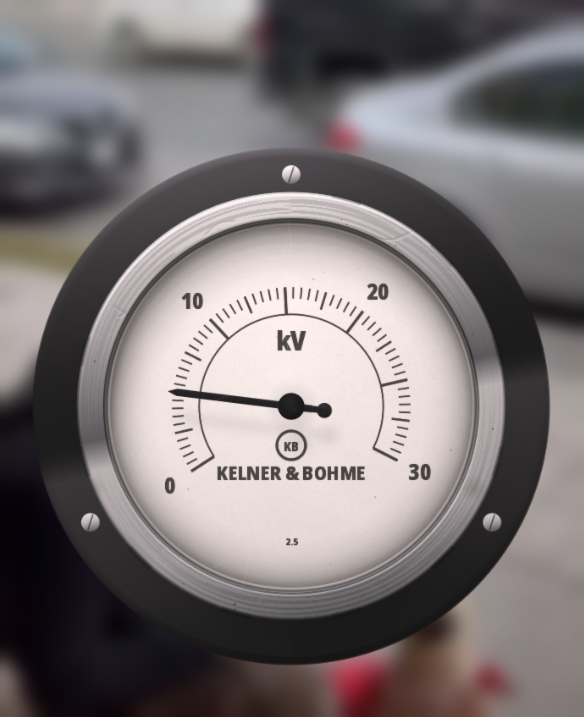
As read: **5** kV
